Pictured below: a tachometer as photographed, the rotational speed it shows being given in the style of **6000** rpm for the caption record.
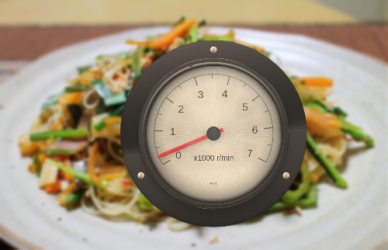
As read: **250** rpm
